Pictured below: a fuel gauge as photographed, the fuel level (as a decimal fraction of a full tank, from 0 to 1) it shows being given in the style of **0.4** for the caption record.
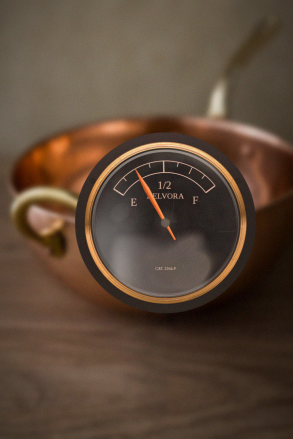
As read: **0.25**
